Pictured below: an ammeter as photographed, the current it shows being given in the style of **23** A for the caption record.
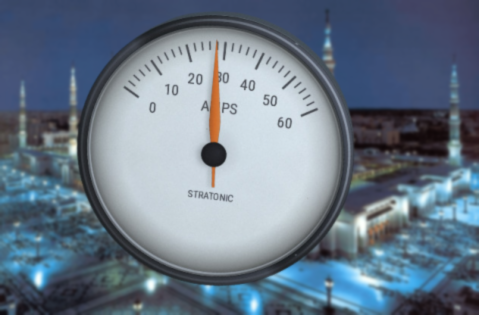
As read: **28** A
